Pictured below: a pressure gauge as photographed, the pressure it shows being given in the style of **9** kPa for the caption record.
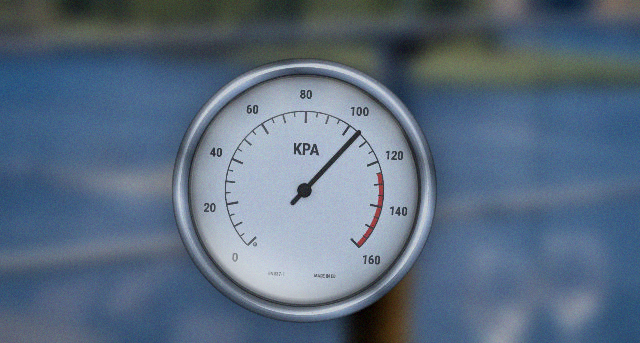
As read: **105** kPa
